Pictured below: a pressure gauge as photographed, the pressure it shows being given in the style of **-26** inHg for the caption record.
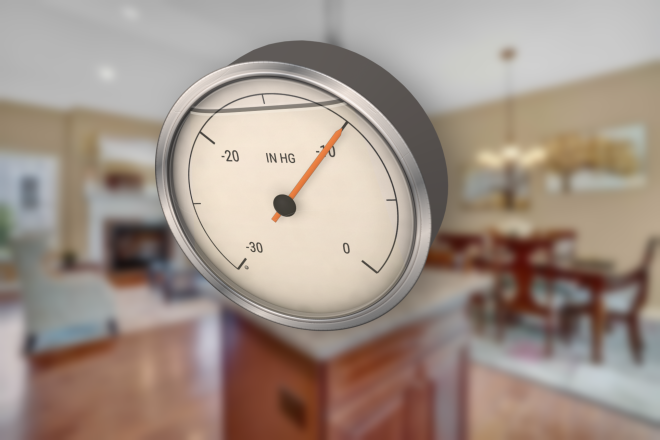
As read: **-10** inHg
